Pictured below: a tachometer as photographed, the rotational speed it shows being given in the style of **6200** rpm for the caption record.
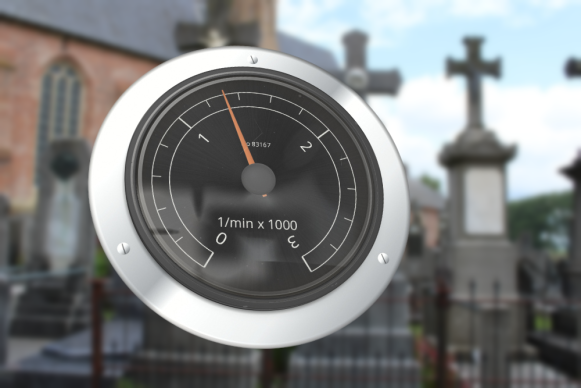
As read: **1300** rpm
